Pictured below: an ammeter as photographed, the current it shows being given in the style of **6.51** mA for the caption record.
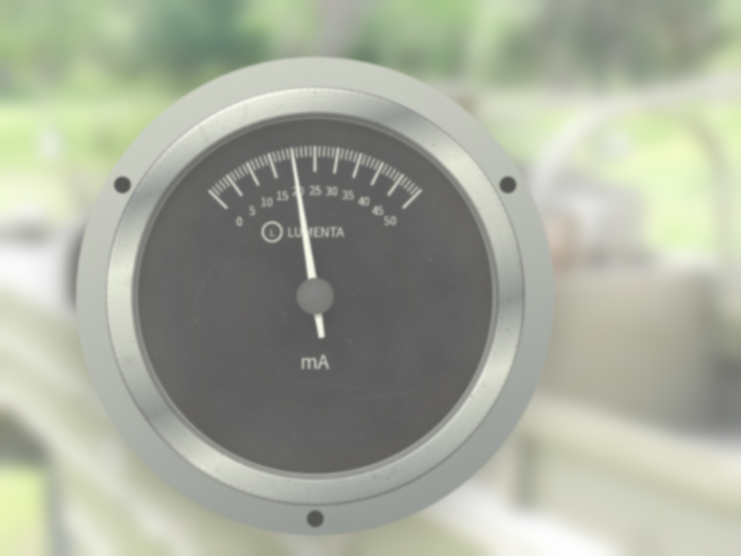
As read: **20** mA
